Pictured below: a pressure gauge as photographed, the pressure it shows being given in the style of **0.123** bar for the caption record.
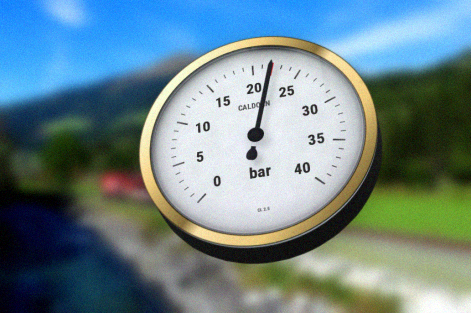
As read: **22** bar
